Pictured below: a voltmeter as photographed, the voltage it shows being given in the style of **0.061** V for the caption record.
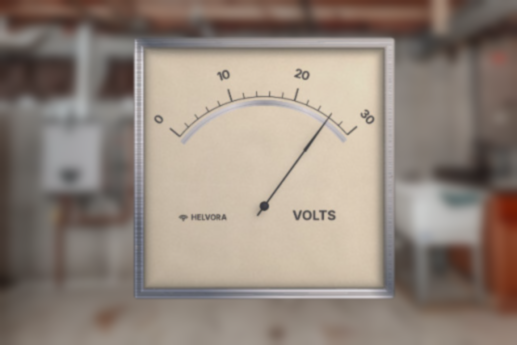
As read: **26** V
